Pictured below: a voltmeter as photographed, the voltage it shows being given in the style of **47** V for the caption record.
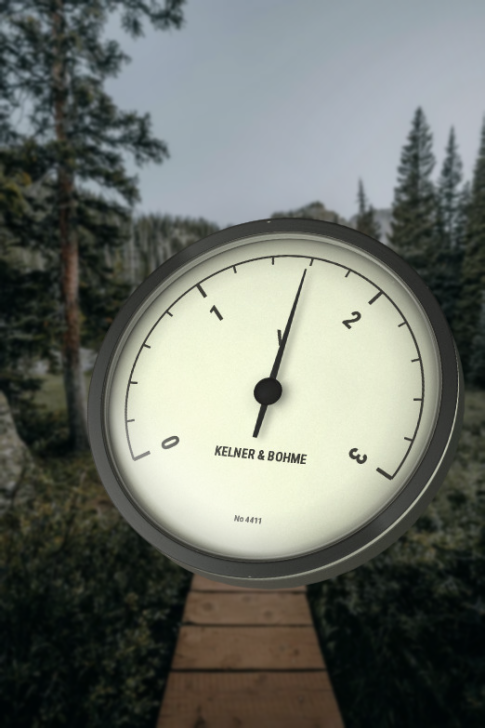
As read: **1.6** V
